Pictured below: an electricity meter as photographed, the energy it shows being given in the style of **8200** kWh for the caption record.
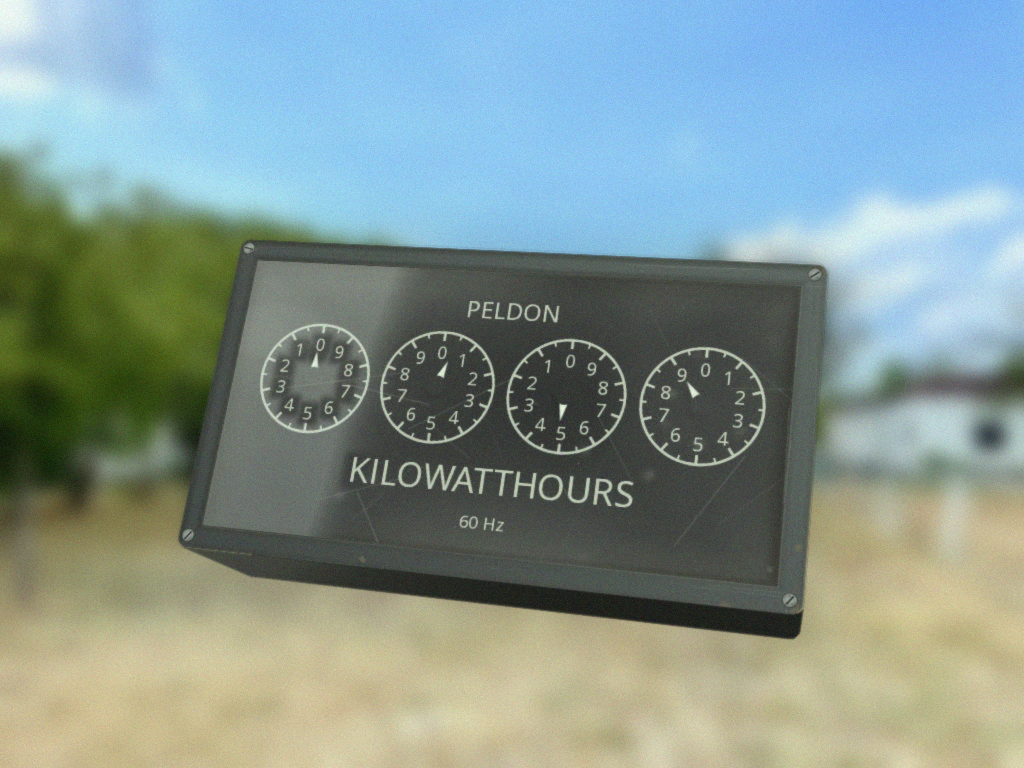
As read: **49** kWh
